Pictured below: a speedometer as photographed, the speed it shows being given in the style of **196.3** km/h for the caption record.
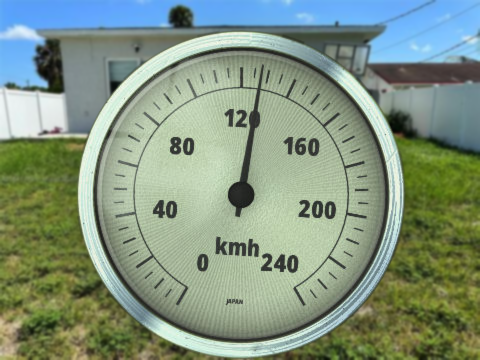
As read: **127.5** km/h
